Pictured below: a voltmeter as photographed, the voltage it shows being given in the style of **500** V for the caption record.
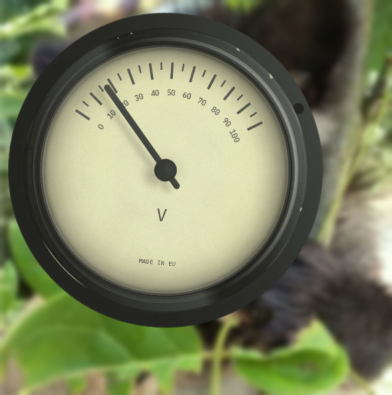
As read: **17.5** V
